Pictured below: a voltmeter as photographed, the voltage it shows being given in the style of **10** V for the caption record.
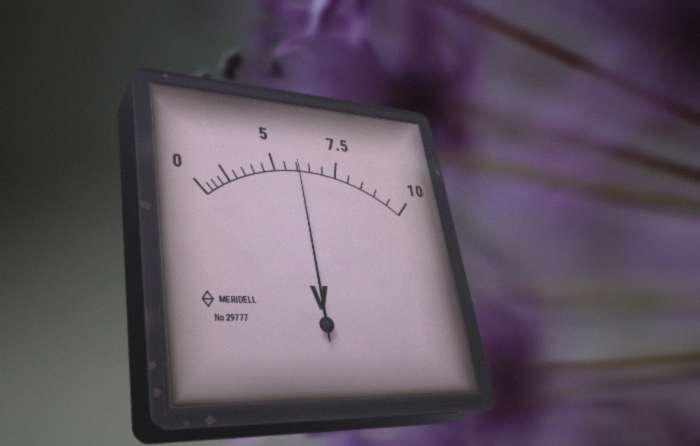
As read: **6** V
